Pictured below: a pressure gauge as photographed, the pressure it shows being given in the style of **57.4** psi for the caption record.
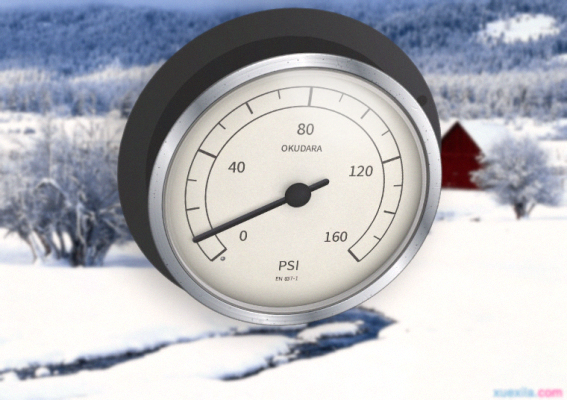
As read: **10** psi
